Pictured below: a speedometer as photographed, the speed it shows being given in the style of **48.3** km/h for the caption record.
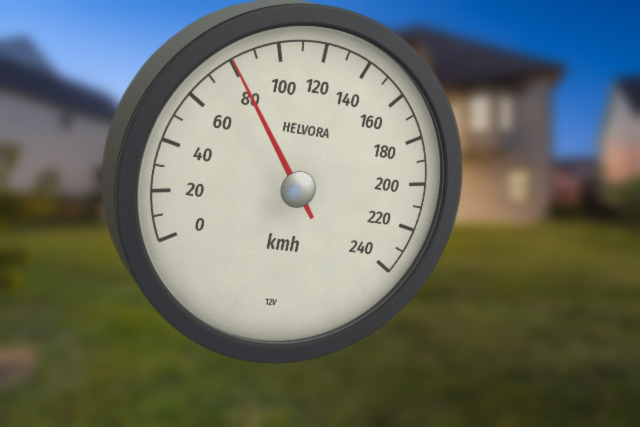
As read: **80** km/h
